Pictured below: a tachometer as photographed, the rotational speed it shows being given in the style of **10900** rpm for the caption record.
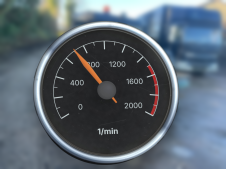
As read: **700** rpm
